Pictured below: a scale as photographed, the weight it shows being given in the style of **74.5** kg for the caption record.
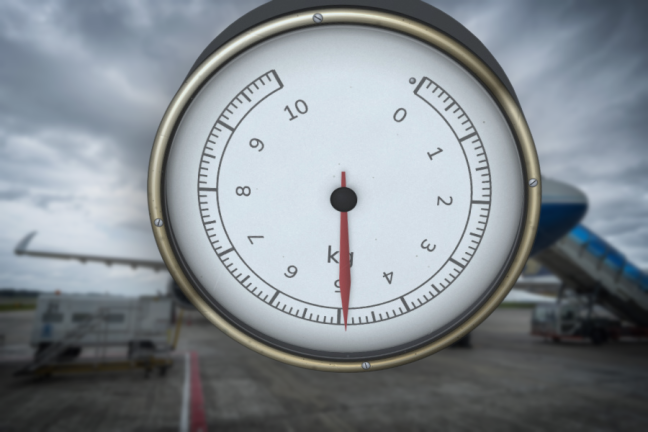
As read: **4.9** kg
